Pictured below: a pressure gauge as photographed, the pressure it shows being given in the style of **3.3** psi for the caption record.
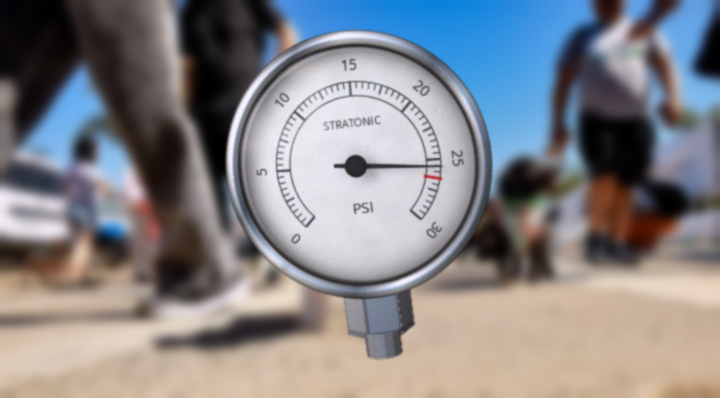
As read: **25.5** psi
